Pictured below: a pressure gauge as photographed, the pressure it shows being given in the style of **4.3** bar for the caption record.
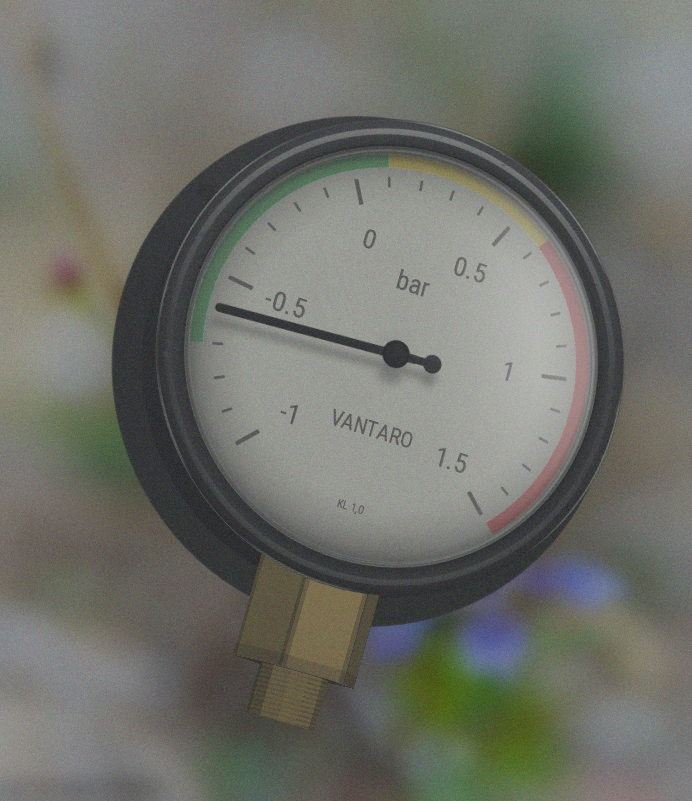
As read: **-0.6** bar
